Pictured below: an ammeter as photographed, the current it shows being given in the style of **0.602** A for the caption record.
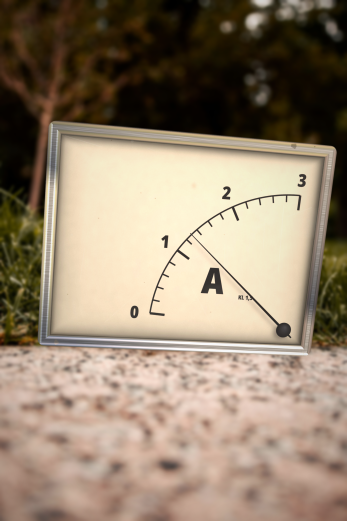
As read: **1.3** A
